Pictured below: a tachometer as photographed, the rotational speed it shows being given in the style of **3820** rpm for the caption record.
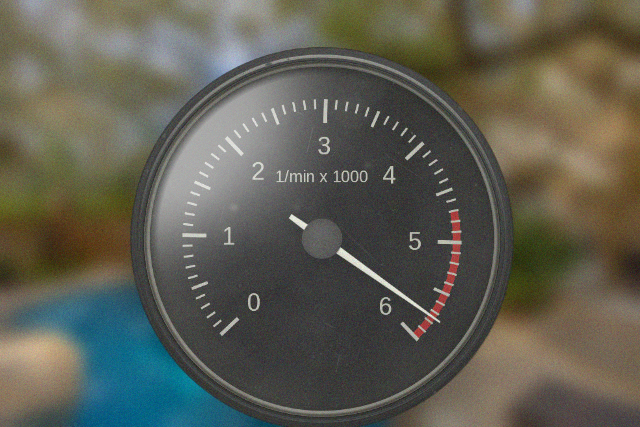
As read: **5750** rpm
